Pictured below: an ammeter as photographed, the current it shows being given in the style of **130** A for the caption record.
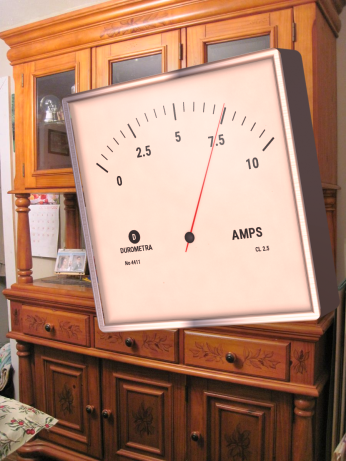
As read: **7.5** A
